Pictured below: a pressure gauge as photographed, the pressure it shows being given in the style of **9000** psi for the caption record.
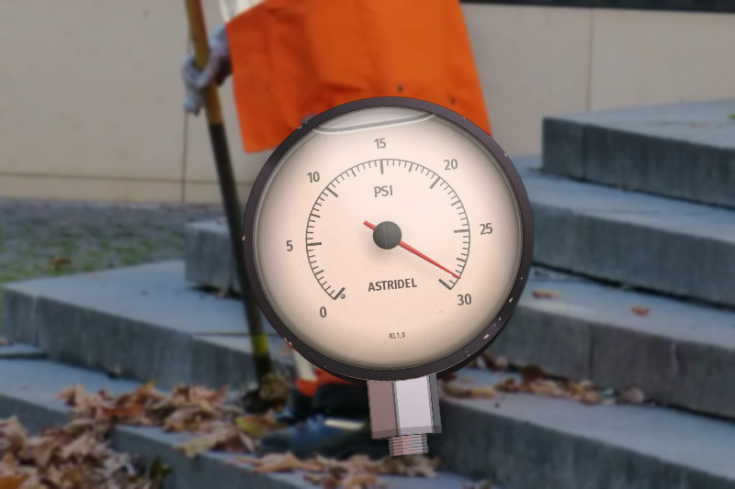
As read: **29** psi
